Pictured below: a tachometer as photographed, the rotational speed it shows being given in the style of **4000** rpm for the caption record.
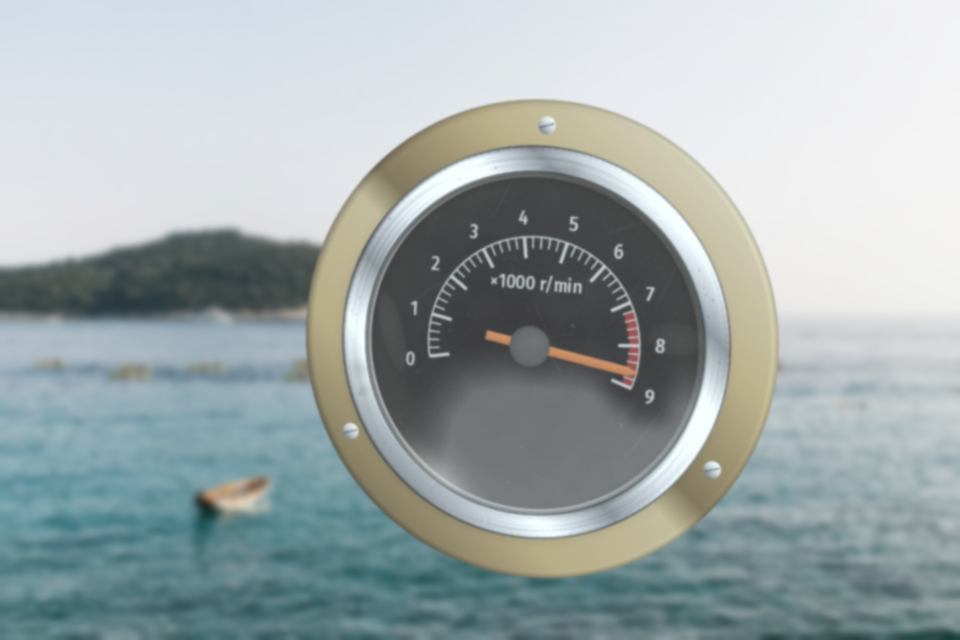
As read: **8600** rpm
